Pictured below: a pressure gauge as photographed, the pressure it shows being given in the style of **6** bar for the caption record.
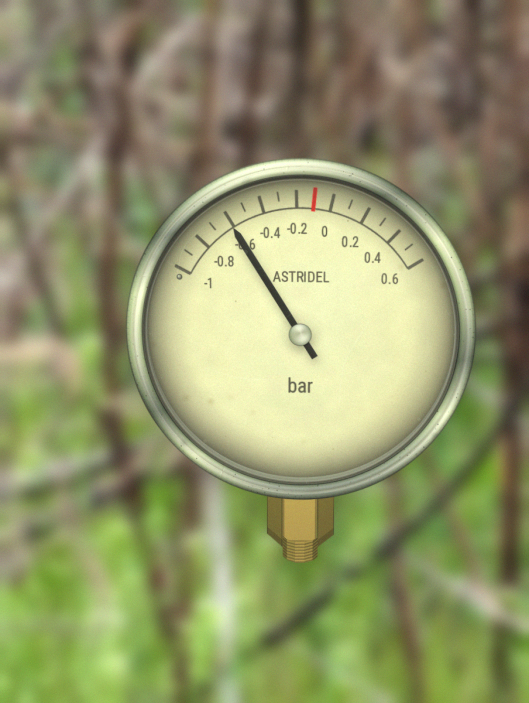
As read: **-0.6** bar
